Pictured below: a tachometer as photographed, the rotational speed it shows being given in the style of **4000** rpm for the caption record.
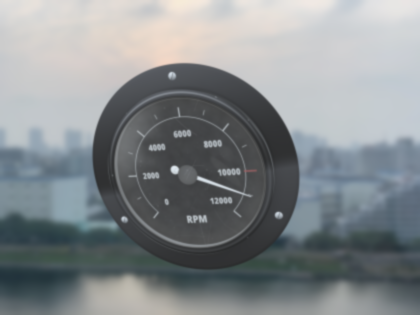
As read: **11000** rpm
